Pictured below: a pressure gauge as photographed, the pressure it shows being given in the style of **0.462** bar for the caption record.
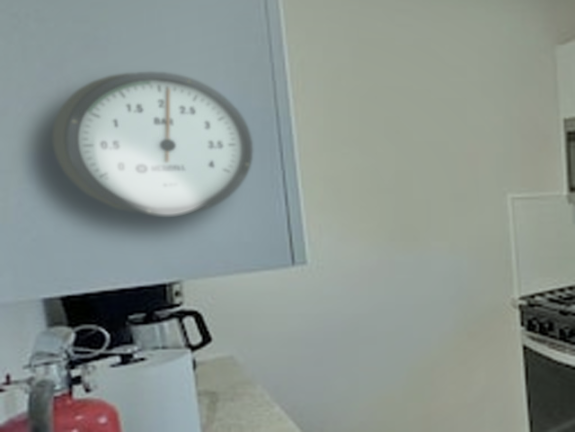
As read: **2.1** bar
